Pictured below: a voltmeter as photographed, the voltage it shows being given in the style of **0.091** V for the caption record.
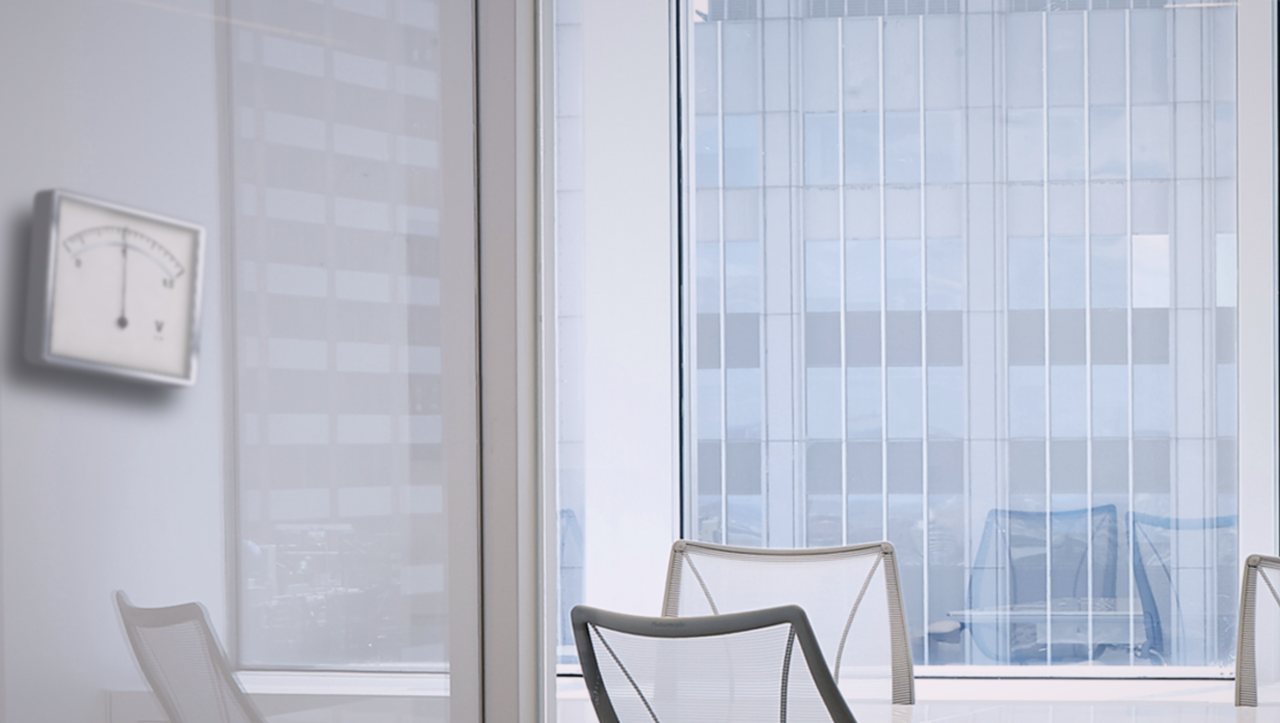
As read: **1** V
